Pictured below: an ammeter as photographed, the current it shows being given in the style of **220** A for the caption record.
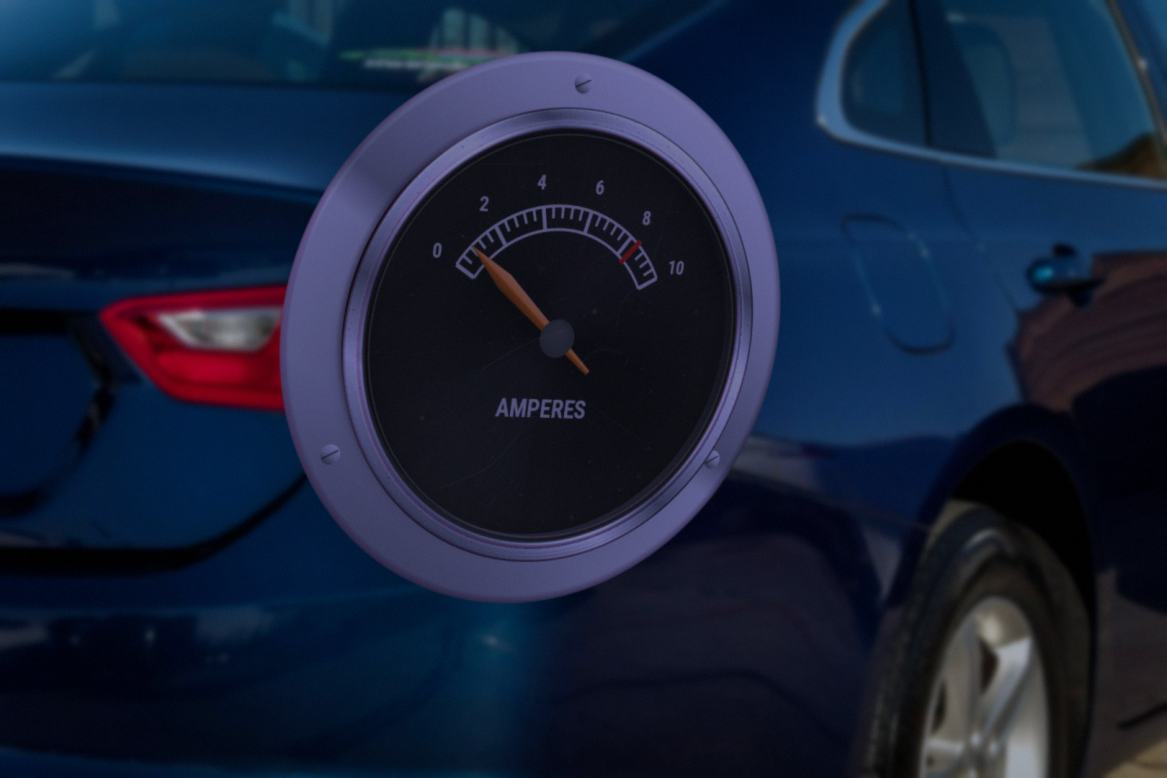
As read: **0.8** A
